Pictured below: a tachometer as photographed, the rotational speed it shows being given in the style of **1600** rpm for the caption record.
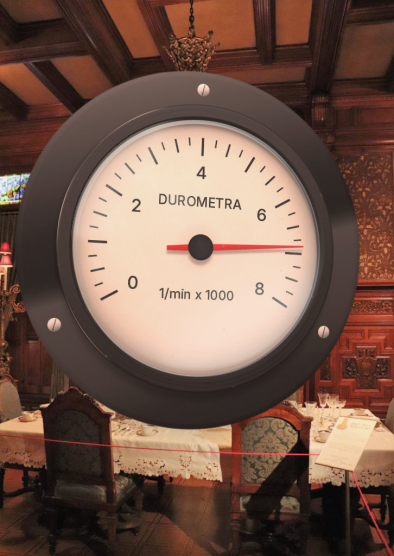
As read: **6875** rpm
